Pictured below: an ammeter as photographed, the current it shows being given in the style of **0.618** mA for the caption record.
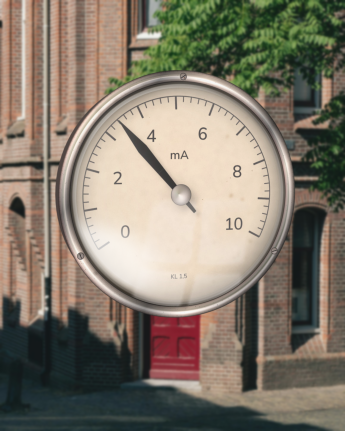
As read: **3.4** mA
